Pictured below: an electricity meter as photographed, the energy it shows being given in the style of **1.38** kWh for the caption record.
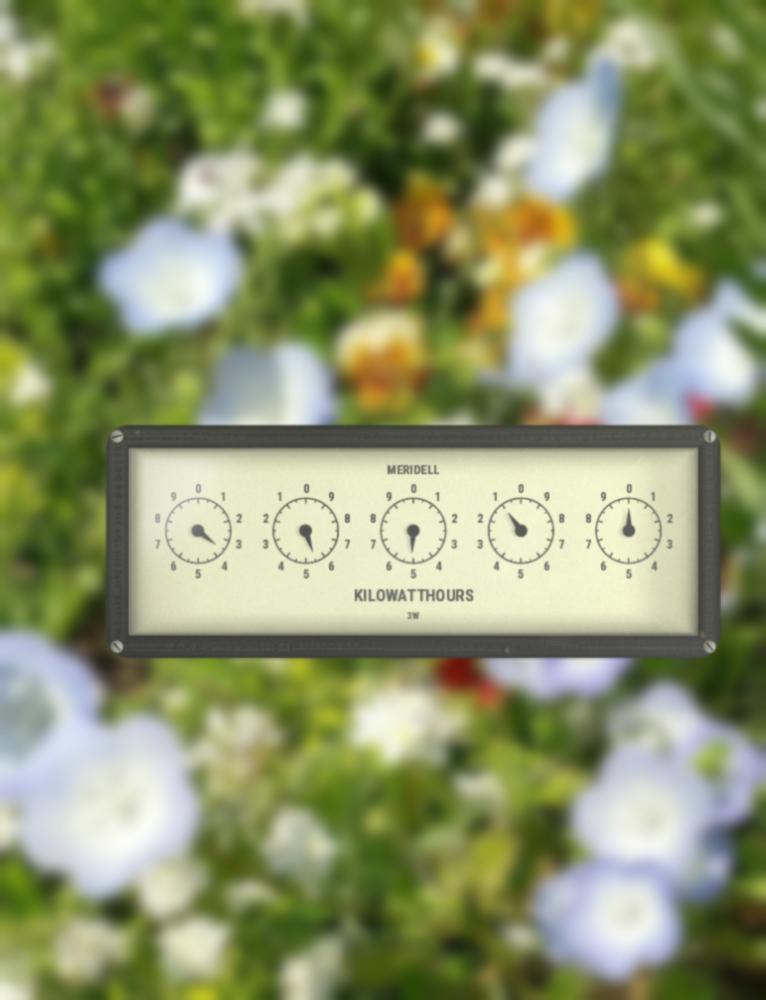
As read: **35510** kWh
